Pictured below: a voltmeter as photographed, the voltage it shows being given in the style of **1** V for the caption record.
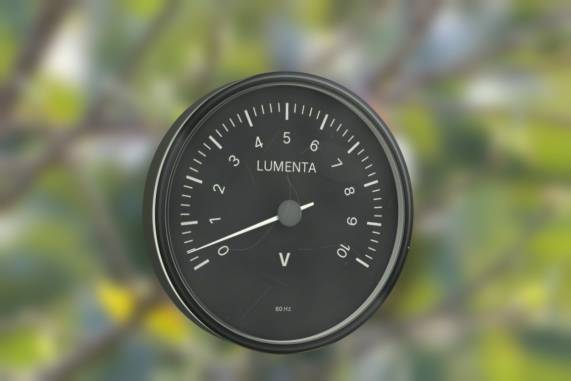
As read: **0.4** V
